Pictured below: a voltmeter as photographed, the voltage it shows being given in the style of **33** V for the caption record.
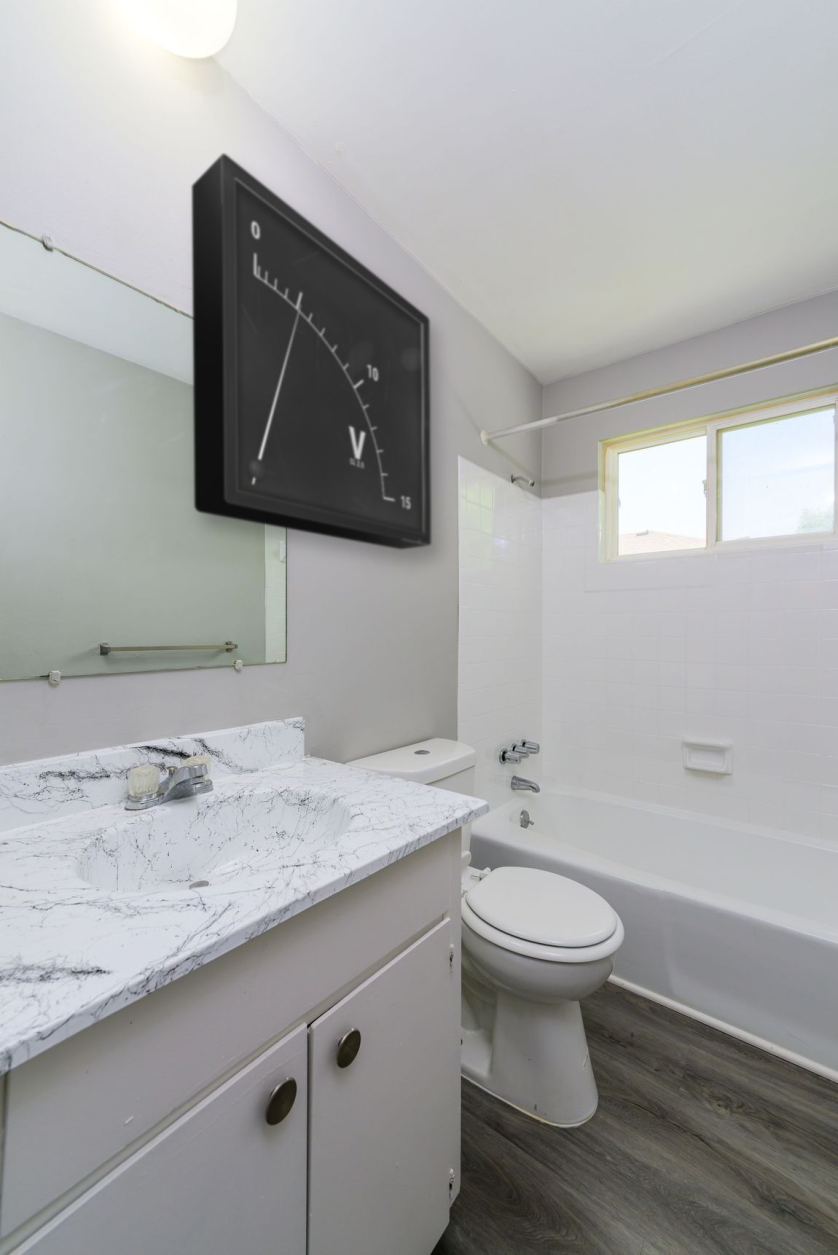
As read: **5** V
